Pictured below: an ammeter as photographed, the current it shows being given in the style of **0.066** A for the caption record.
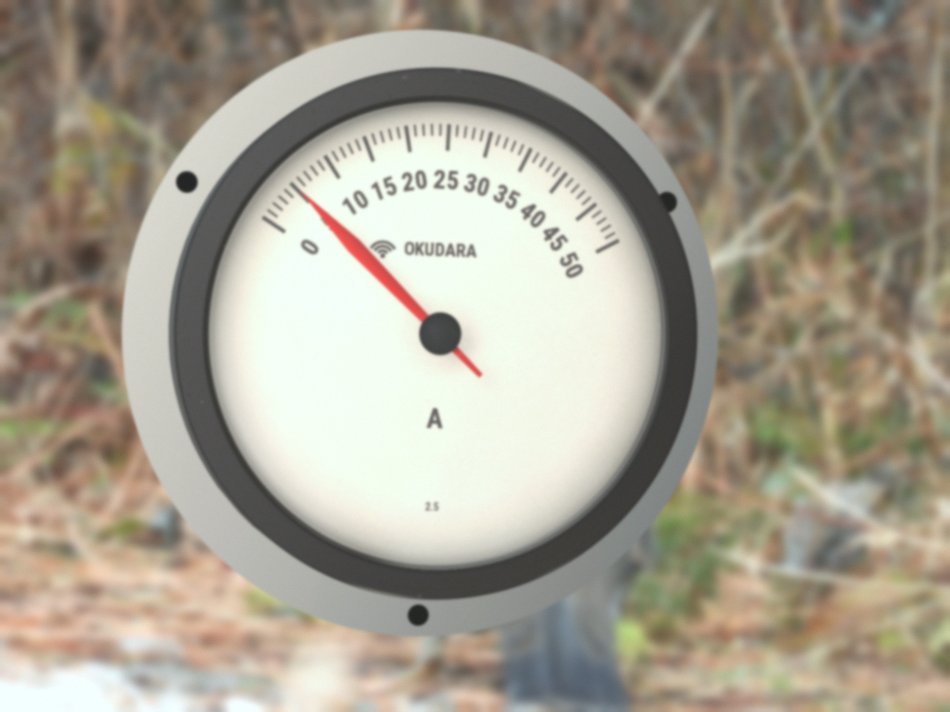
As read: **5** A
